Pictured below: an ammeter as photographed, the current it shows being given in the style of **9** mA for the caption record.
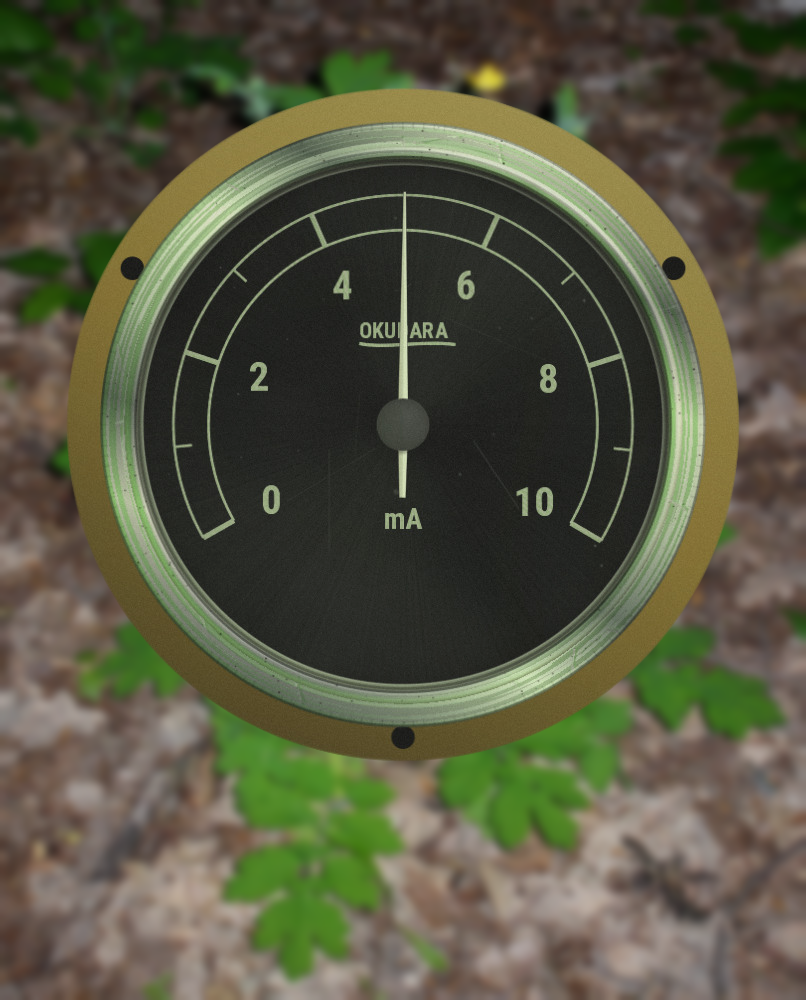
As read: **5** mA
